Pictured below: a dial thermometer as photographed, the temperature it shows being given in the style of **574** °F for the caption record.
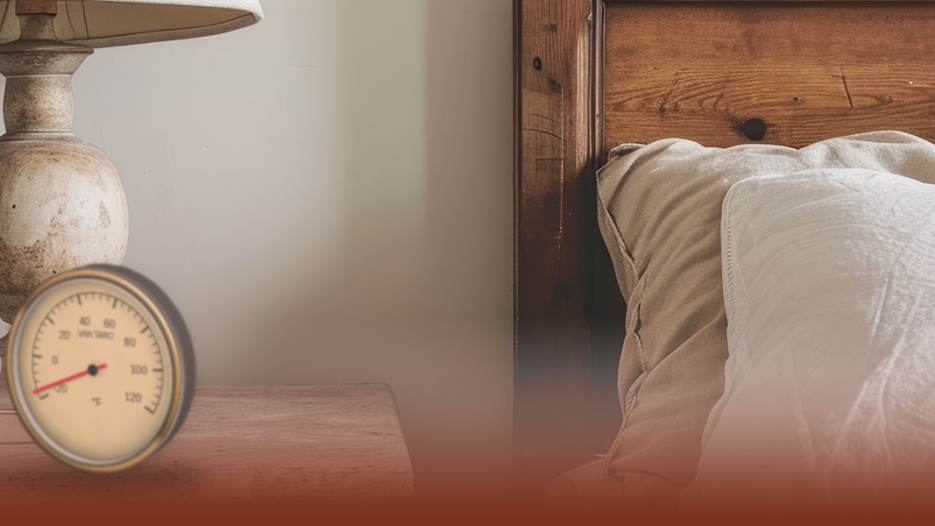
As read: **-16** °F
